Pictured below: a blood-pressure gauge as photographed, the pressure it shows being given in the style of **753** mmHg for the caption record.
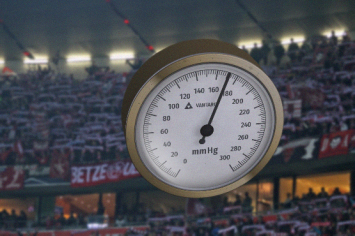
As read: **170** mmHg
